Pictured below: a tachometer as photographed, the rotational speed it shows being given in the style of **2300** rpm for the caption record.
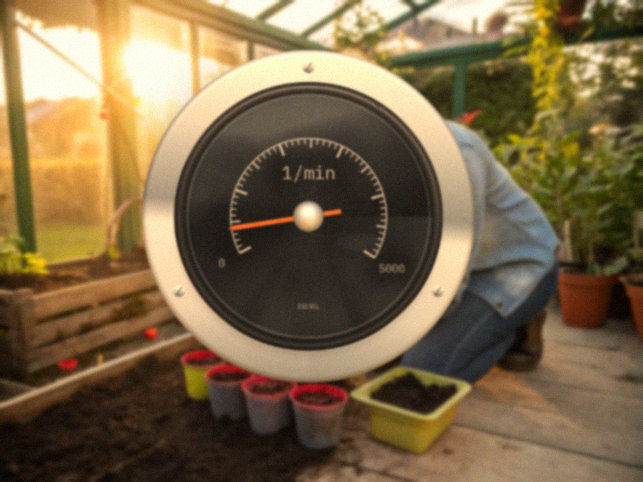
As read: **400** rpm
